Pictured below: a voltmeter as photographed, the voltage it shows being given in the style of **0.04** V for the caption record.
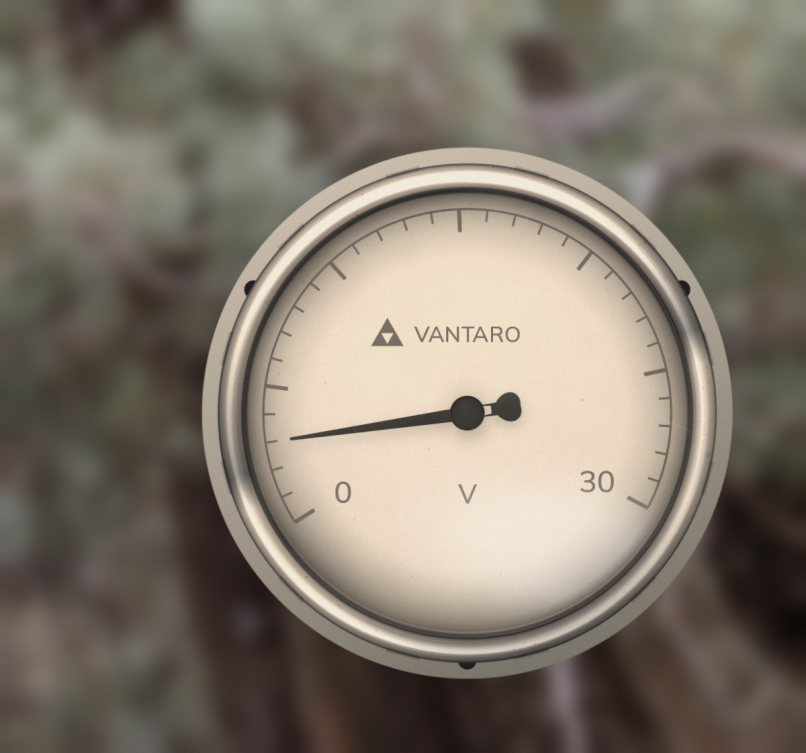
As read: **3** V
